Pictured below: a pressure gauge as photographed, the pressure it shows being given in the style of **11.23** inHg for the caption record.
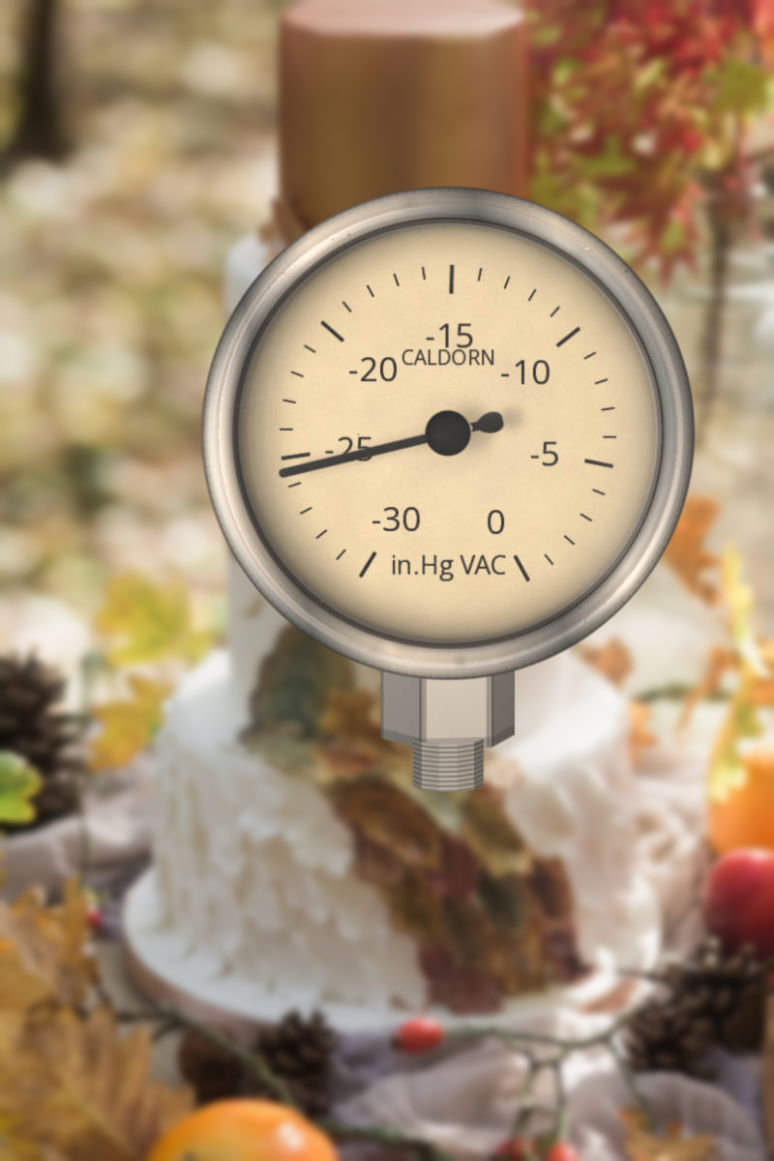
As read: **-25.5** inHg
